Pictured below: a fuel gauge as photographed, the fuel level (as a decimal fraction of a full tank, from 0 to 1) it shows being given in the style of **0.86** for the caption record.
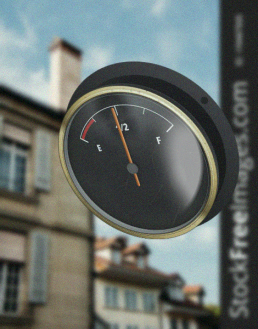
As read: **0.5**
